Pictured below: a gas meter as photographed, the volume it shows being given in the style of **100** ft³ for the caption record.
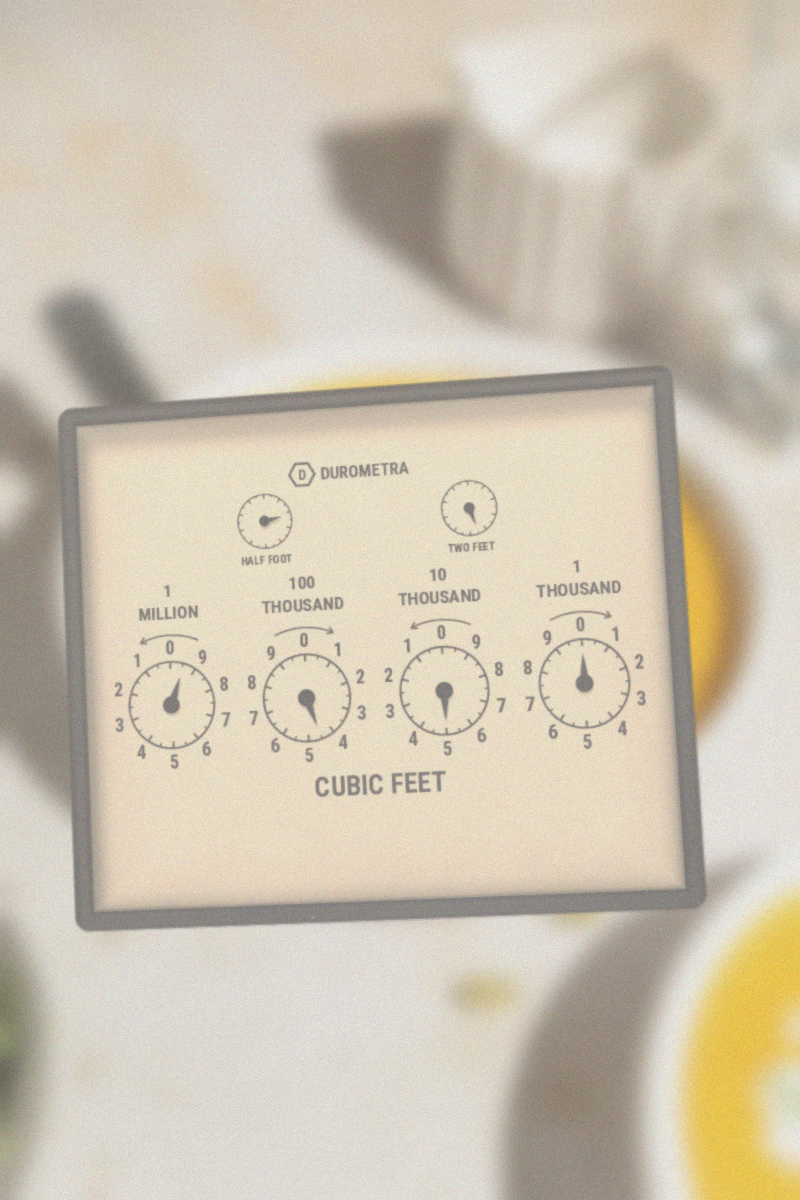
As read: **945000** ft³
